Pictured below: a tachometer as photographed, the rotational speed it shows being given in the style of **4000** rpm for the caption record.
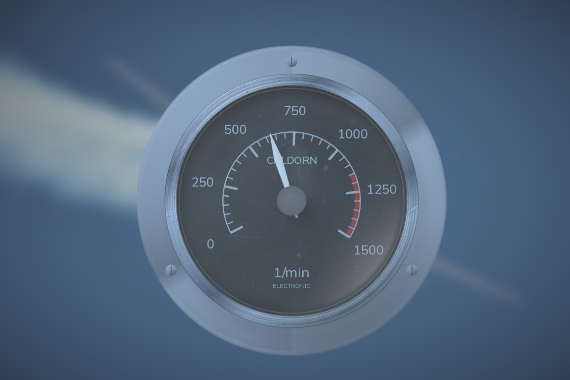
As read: **625** rpm
